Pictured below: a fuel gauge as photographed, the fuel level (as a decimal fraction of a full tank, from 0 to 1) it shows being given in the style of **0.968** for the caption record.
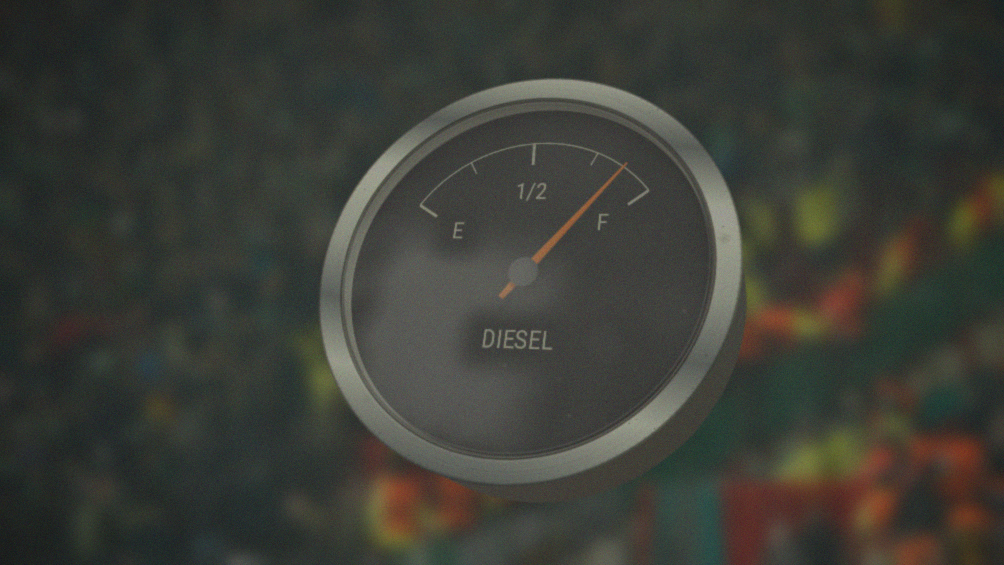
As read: **0.875**
